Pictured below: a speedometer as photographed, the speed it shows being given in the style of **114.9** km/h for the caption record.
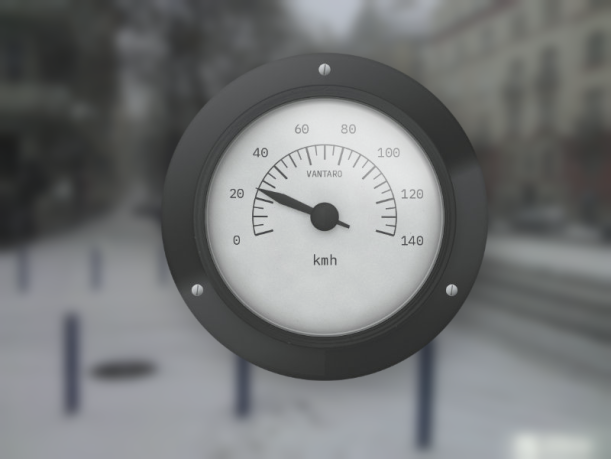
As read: **25** km/h
